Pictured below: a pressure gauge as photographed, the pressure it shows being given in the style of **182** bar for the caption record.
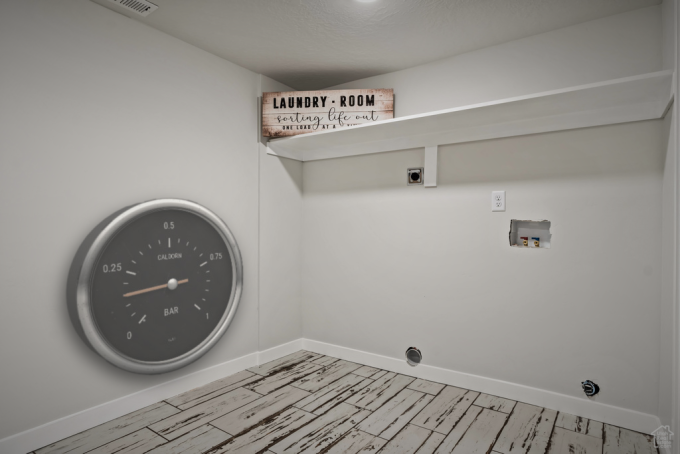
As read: **0.15** bar
